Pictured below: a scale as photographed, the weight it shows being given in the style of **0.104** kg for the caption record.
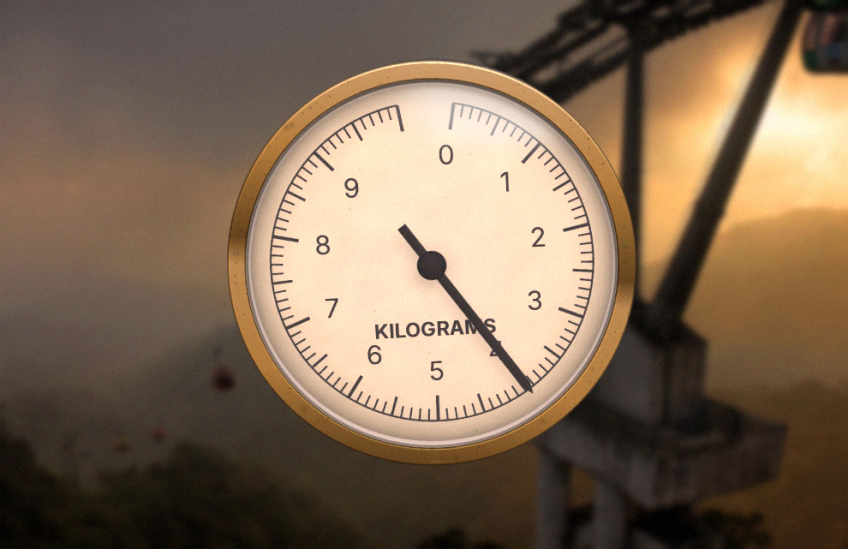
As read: **3.95** kg
